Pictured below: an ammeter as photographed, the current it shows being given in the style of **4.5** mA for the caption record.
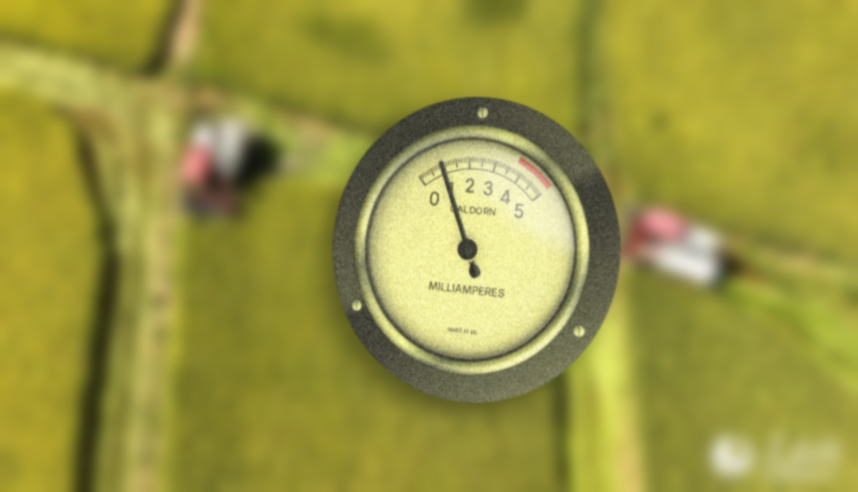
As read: **1** mA
